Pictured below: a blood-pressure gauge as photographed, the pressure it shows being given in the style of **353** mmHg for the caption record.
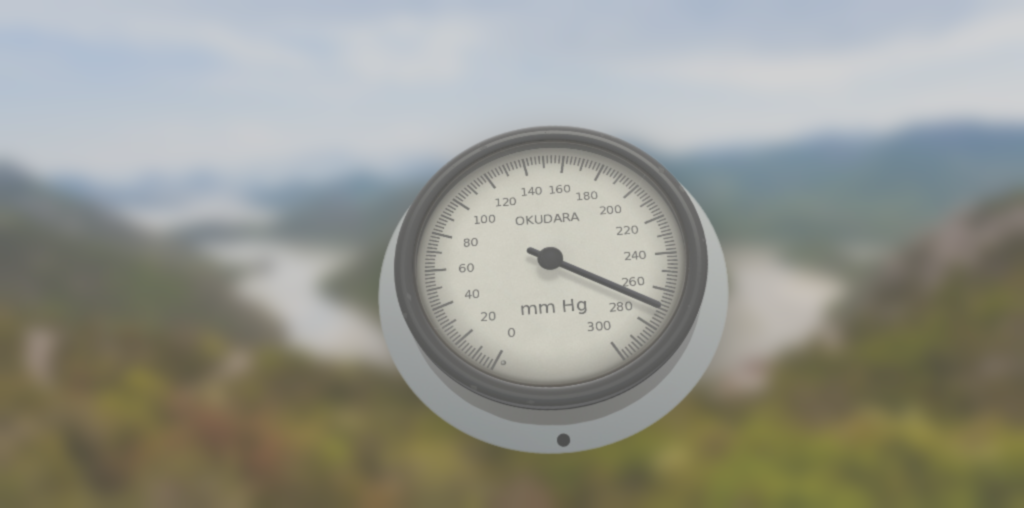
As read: **270** mmHg
